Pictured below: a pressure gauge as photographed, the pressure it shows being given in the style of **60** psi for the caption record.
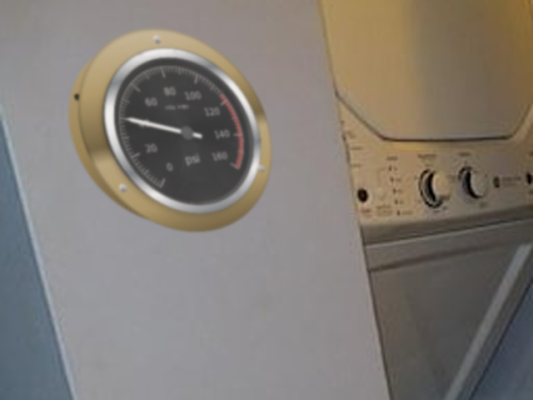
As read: **40** psi
